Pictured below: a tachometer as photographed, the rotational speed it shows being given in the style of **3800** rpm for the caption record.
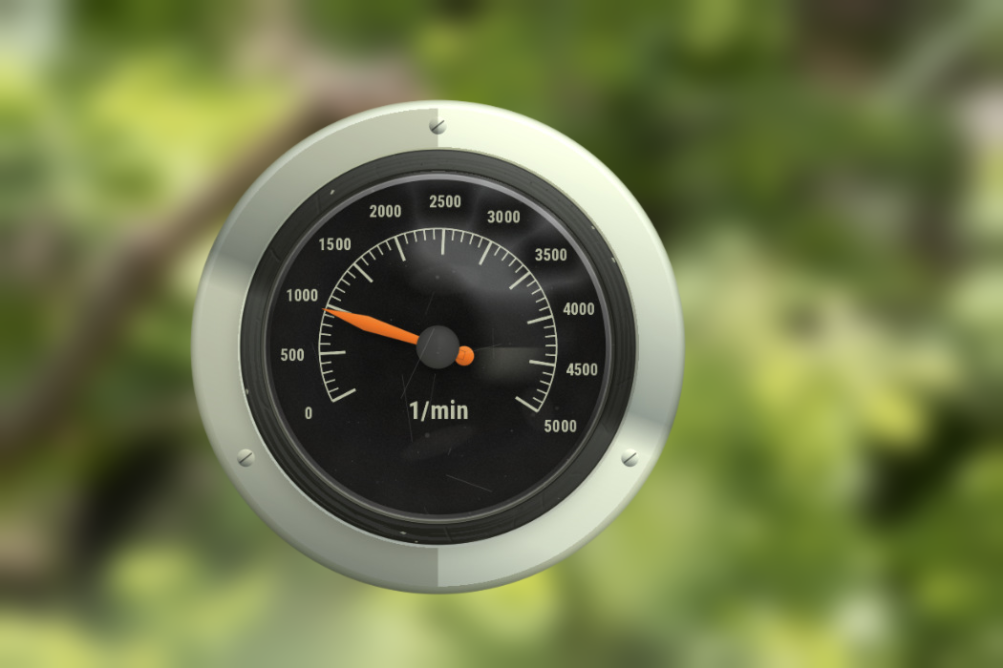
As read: **950** rpm
